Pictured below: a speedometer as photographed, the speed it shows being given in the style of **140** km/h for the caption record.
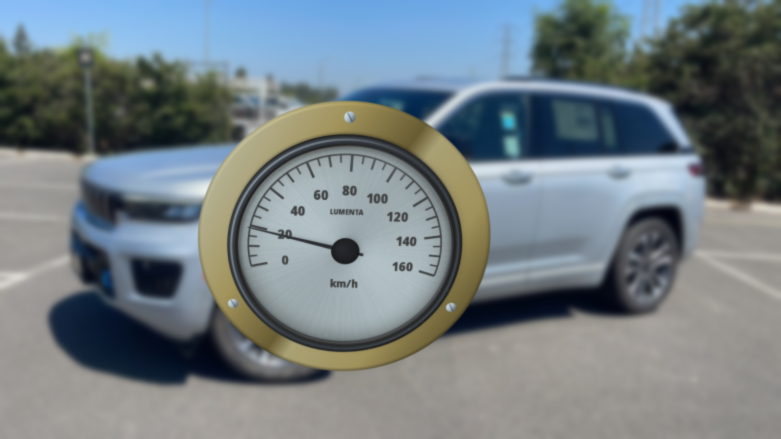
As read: **20** km/h
